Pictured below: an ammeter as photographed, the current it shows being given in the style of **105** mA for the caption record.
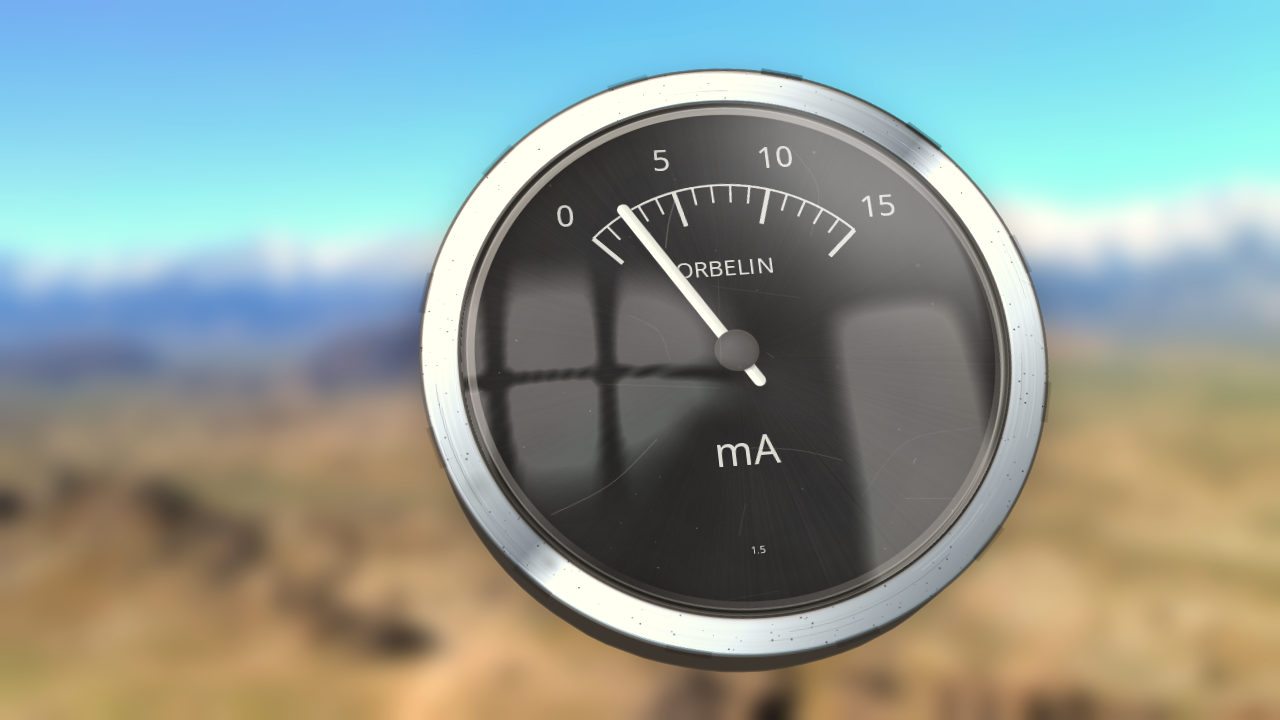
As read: **2** mA
